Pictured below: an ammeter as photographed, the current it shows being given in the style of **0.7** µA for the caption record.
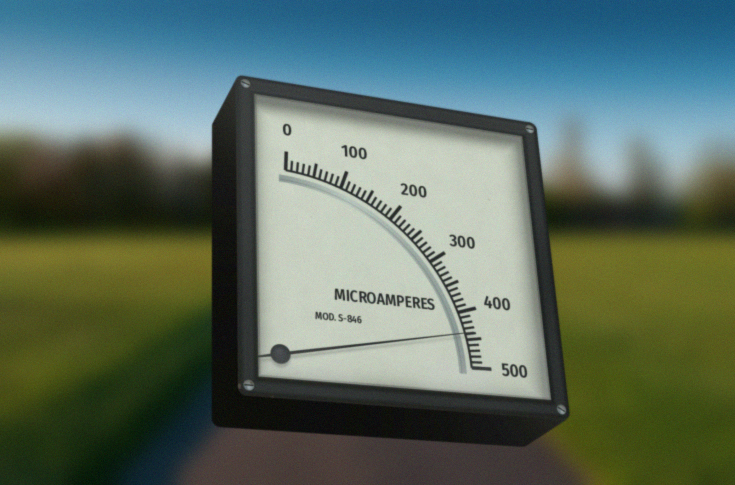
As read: **440** µA
